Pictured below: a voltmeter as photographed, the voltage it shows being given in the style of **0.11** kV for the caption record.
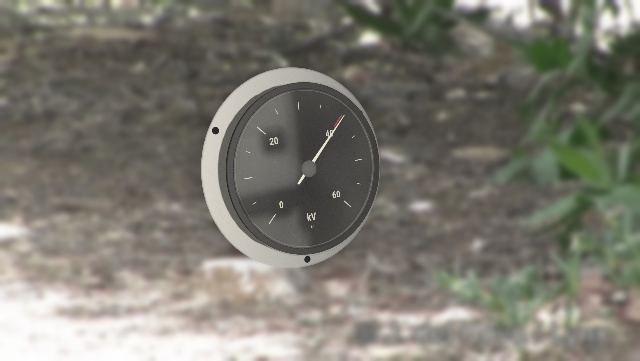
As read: **40** kV
